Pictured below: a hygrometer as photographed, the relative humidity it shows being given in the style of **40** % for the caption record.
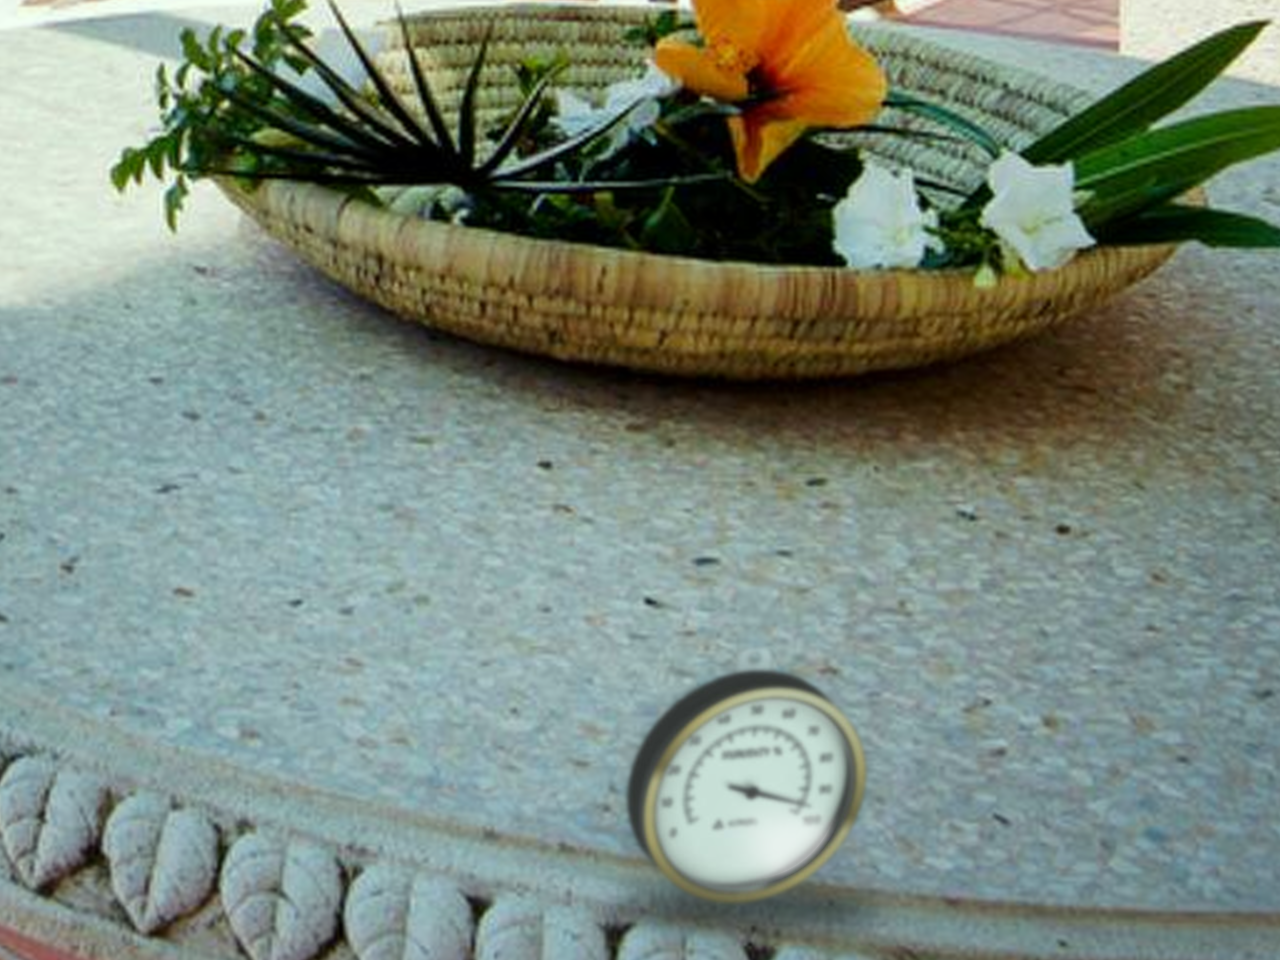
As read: **95** %
